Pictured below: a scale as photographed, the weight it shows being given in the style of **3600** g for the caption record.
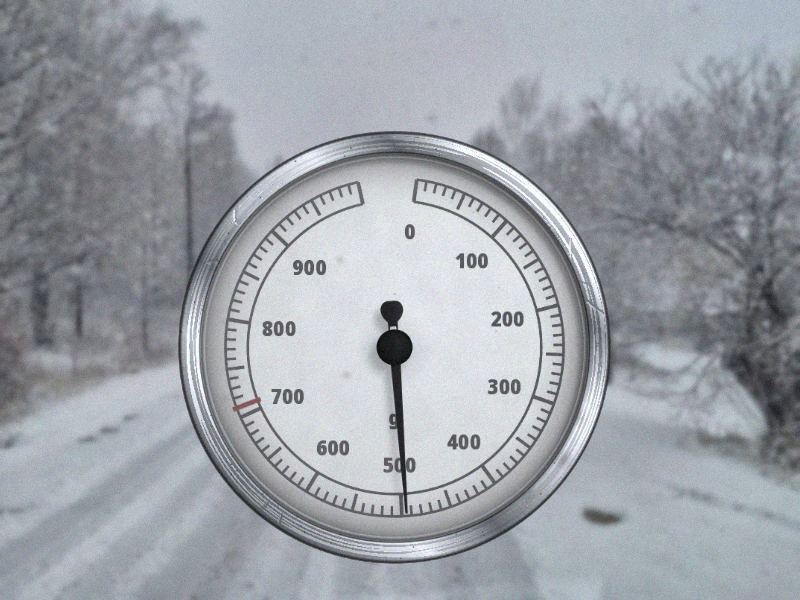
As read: **495** g
